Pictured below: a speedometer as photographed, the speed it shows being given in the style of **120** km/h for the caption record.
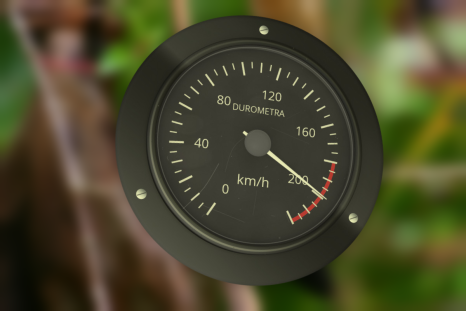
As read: **200** km/h
